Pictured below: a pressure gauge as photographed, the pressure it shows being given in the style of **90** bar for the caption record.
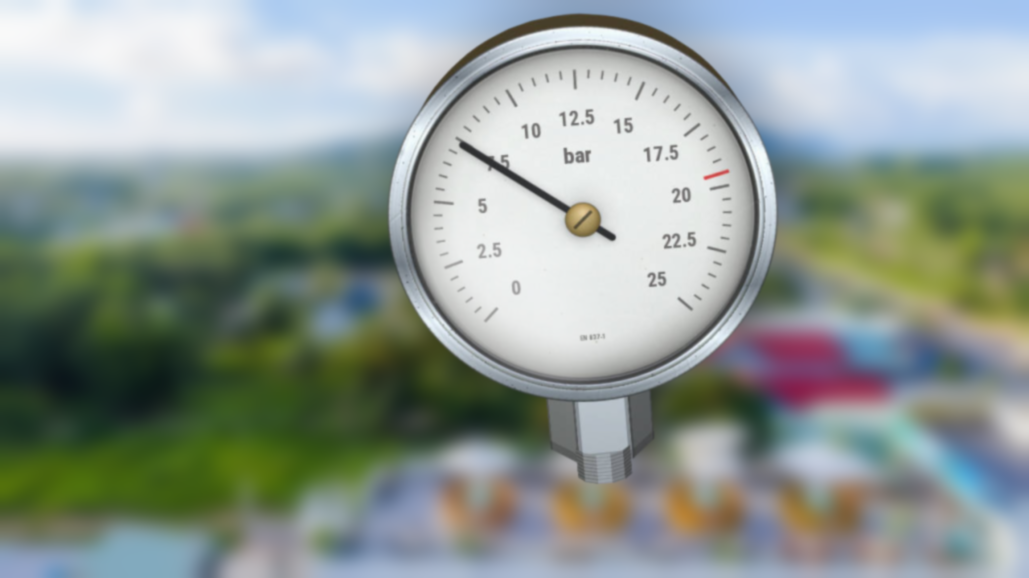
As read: **7.5** bar
